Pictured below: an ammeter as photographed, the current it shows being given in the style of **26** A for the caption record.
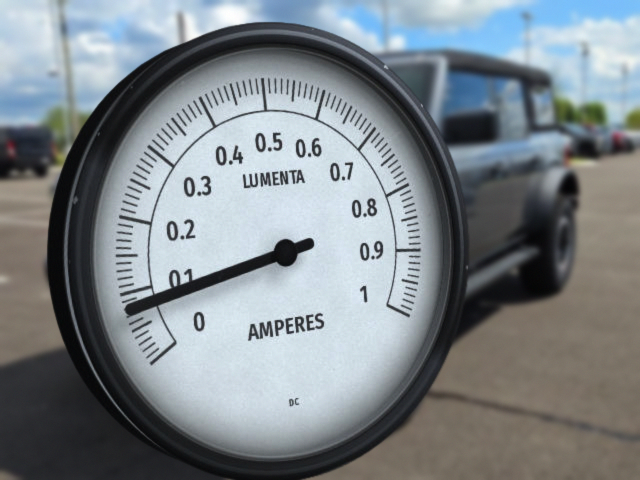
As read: **0.08** A
